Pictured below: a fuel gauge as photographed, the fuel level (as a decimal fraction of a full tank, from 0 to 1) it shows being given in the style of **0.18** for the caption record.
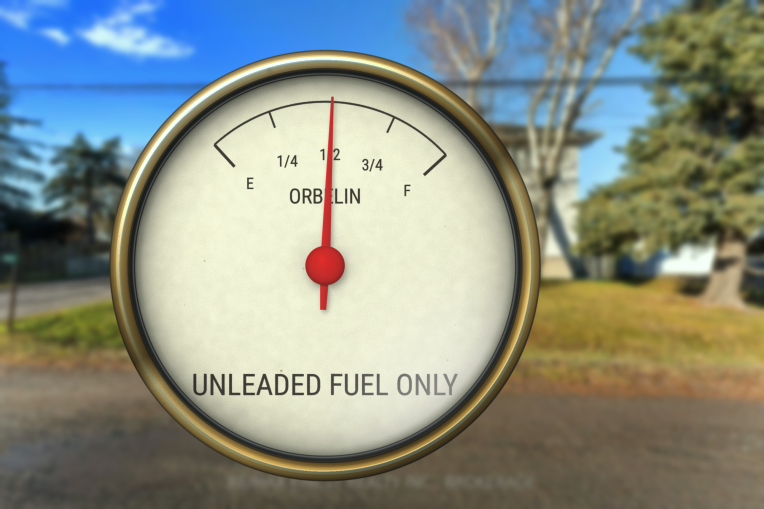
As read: **0.5**
